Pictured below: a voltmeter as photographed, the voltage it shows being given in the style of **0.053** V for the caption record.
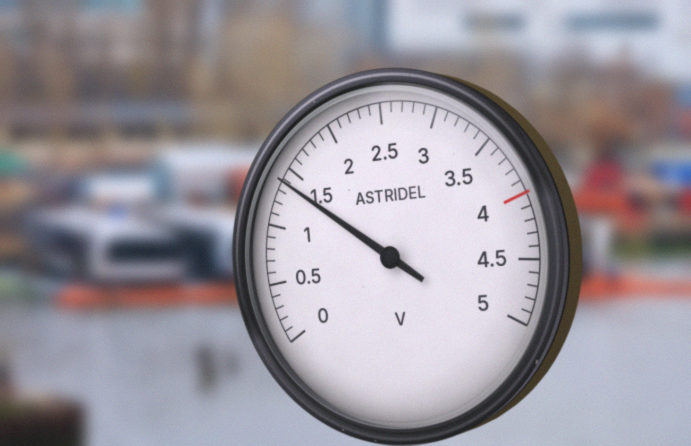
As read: **1.4** V
